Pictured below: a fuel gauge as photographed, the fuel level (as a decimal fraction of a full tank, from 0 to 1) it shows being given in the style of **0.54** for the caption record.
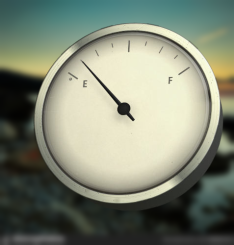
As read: **0.125**
